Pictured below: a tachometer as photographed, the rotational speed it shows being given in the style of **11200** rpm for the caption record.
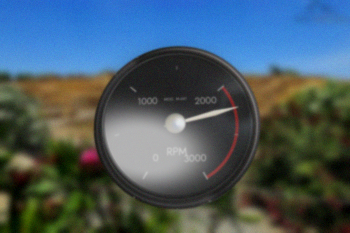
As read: **2250** rpm
